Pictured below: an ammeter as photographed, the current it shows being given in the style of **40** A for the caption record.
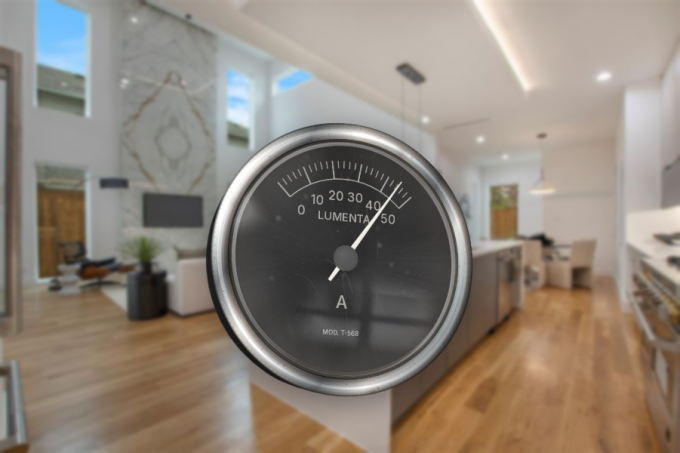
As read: **44** A
